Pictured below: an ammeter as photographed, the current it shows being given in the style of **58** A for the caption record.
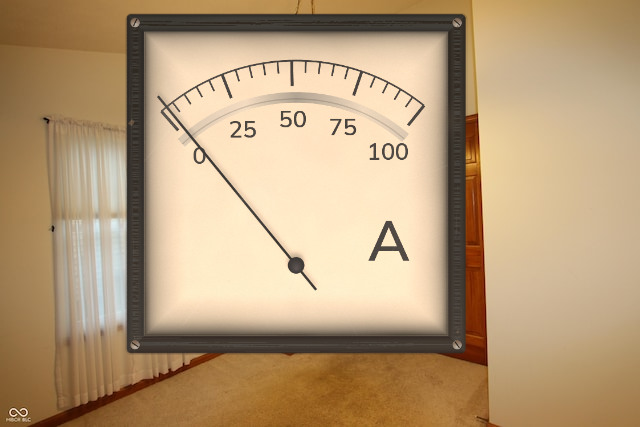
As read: **2.5** A
